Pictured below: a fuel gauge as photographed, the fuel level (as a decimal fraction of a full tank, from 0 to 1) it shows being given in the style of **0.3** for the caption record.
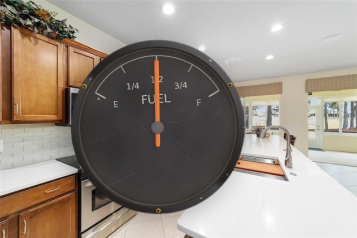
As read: **0.5**
